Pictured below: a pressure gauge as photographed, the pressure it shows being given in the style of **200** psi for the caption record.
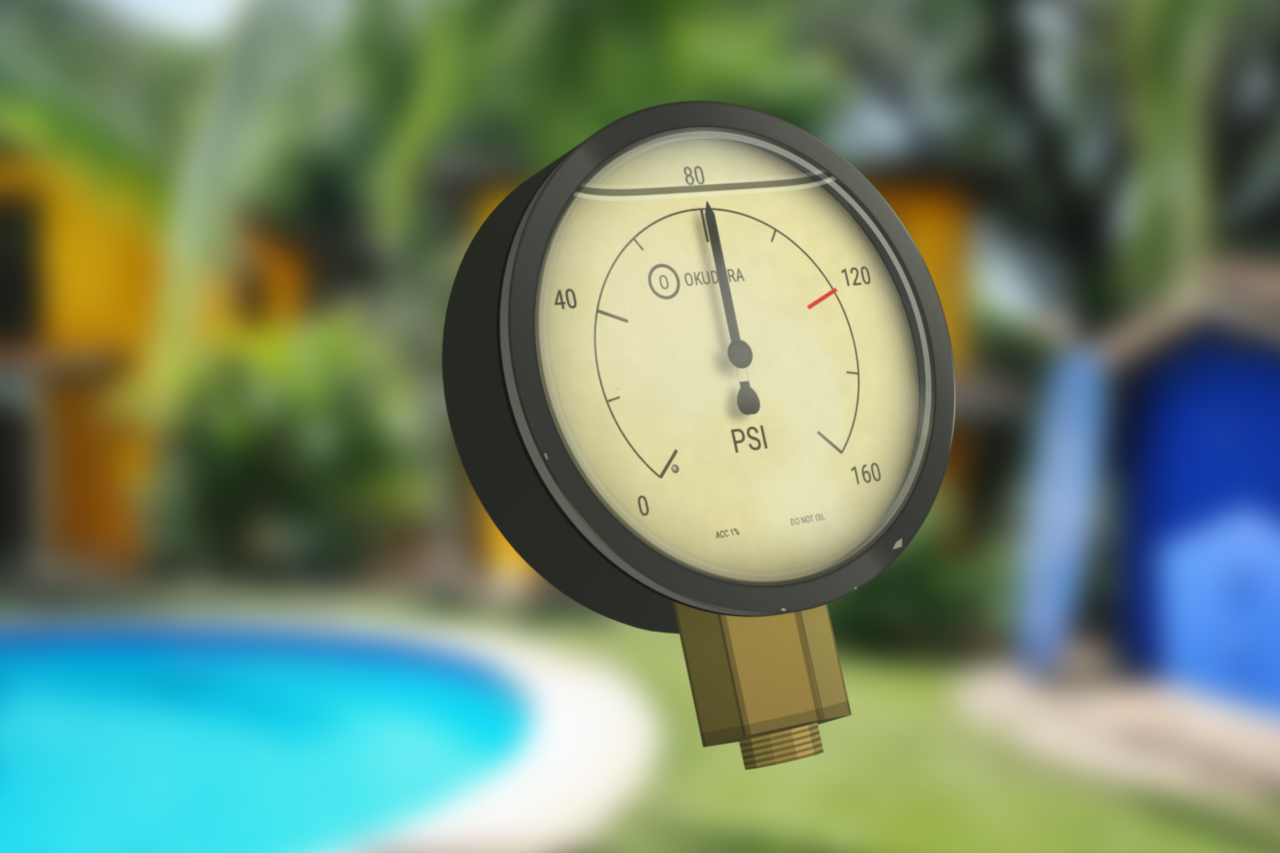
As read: **80** psi
